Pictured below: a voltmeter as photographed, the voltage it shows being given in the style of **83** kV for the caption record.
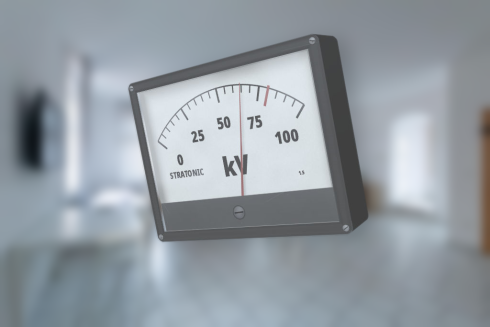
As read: **65** kV
